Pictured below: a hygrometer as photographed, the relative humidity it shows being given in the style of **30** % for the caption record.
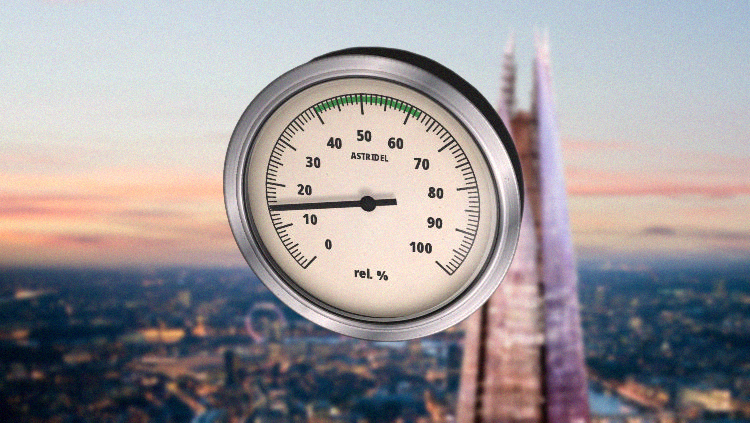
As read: **15** %
